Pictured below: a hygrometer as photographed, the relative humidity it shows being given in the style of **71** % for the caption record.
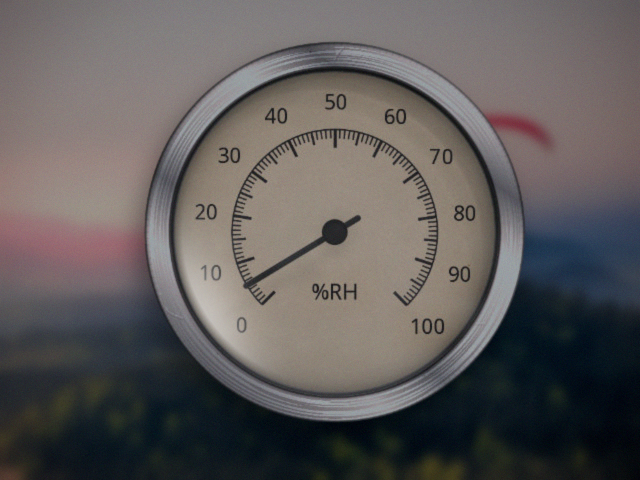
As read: **5** %
